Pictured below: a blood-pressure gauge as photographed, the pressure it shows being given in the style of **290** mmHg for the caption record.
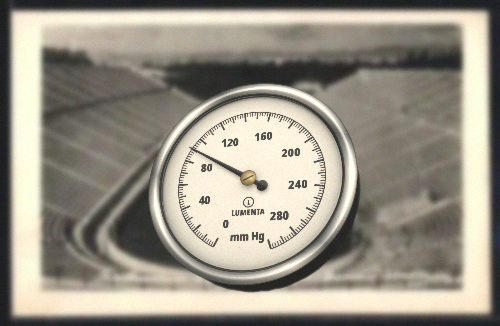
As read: **90** mmHg
